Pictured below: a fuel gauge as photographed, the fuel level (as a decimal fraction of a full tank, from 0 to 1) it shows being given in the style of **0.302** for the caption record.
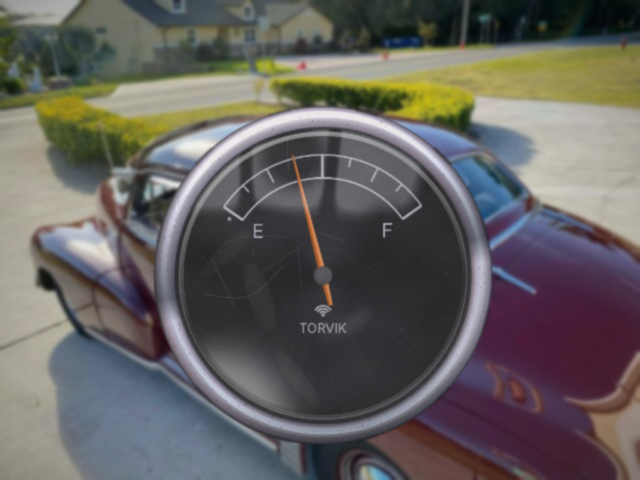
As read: **0.375**
